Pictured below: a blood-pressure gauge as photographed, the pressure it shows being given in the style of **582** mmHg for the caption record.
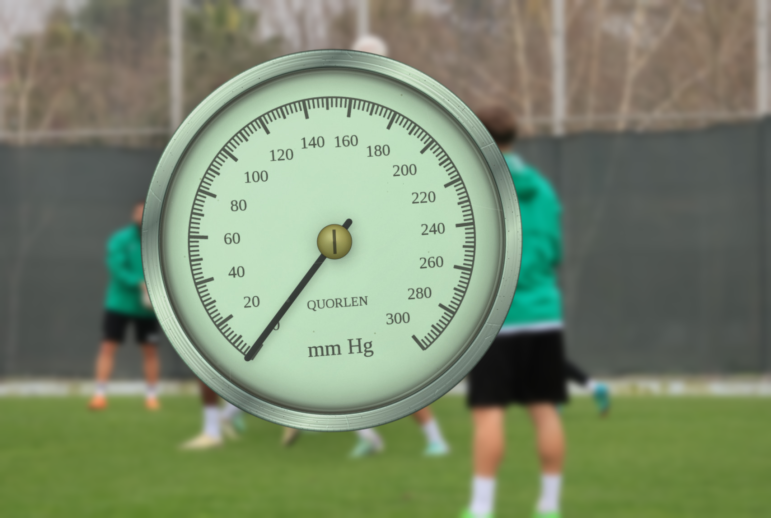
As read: **2** mmHg
